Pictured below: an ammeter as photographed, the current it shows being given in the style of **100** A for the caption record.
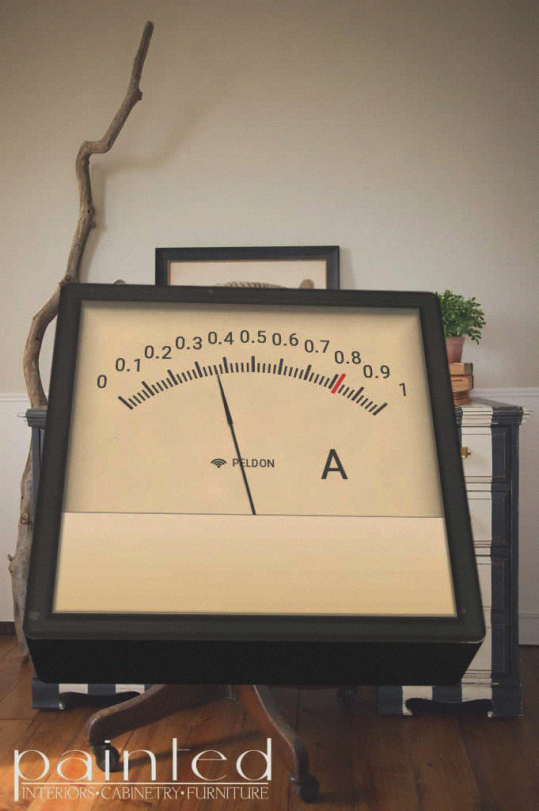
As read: **0.36** A
